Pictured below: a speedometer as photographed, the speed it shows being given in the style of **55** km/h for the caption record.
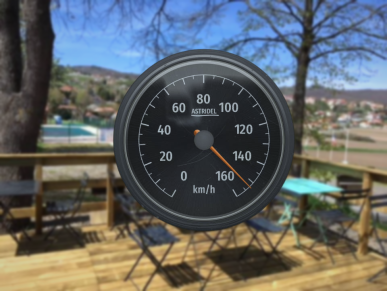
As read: **152.5** km/h
